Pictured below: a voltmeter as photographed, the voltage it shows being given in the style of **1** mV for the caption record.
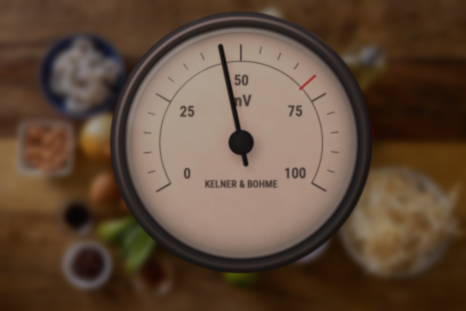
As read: **45** mV
